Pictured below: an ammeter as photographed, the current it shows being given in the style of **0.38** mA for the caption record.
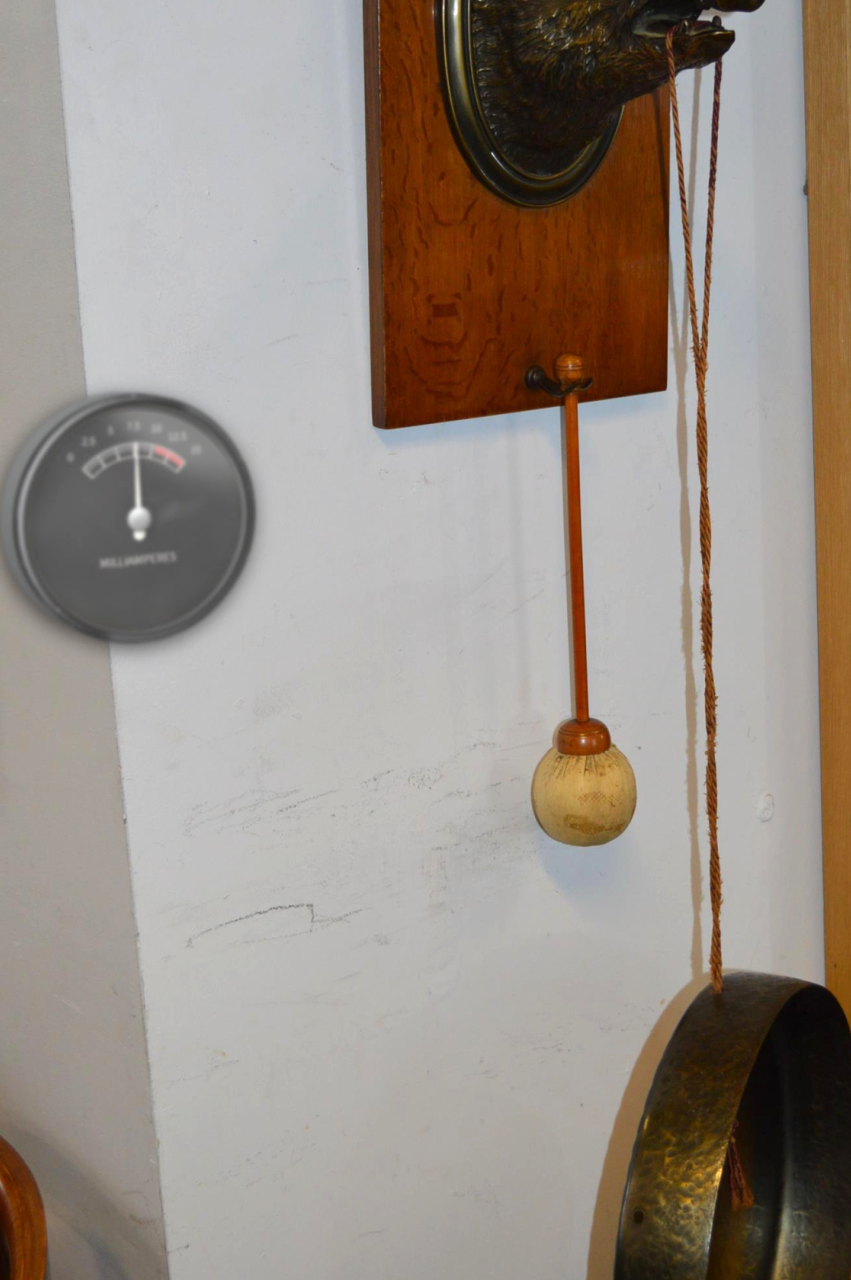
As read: **7.5** mA
